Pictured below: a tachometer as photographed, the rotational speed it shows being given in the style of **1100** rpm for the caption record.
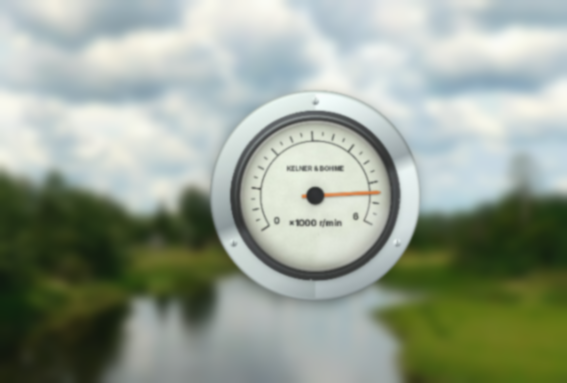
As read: **5250** rpm
